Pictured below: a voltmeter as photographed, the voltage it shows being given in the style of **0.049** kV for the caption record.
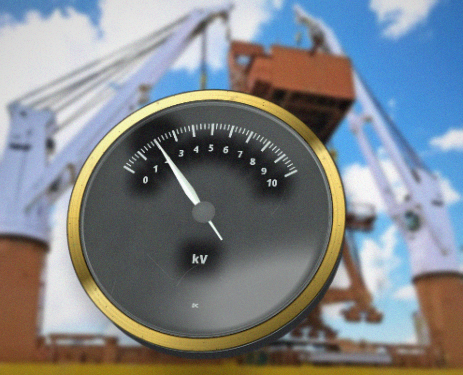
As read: **2** kV
